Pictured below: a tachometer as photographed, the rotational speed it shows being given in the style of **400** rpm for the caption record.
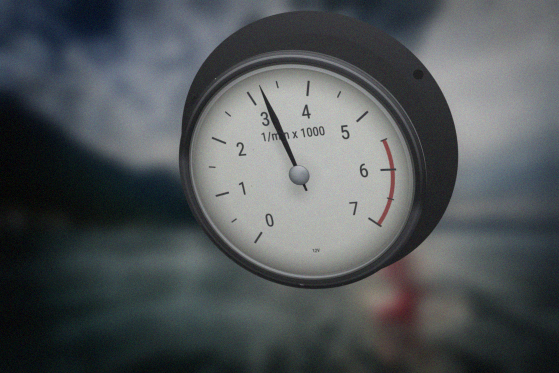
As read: **3250** rpm
